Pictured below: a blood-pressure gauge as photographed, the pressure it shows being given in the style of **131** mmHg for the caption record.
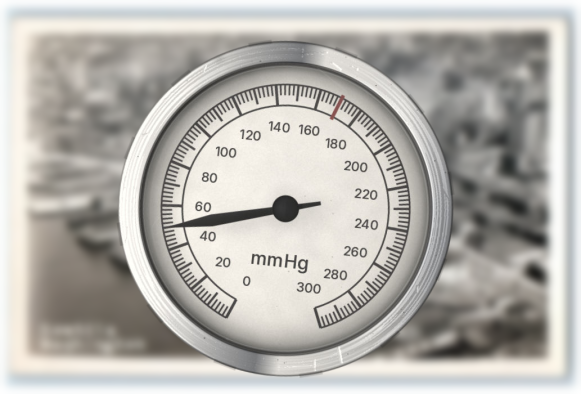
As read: **50** mmHg
